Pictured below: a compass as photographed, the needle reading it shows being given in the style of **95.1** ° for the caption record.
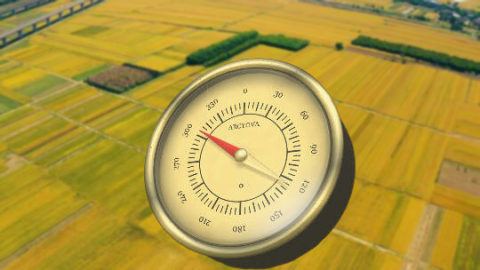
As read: **305** °
